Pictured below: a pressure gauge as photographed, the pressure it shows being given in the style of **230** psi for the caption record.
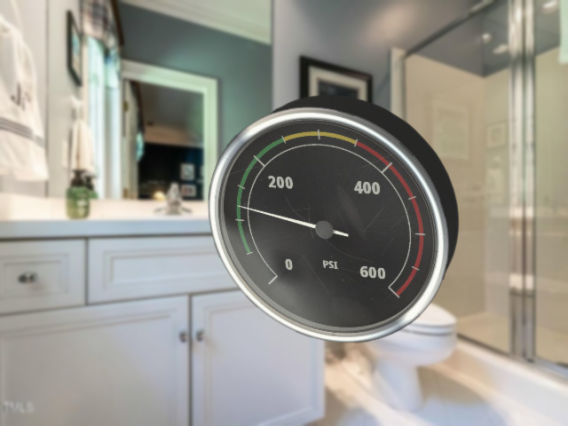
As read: **125** psi
